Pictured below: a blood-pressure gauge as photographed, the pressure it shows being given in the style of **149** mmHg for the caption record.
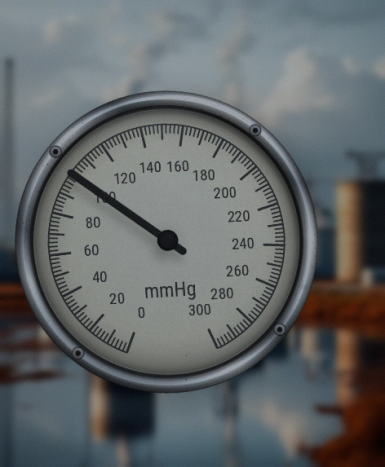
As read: **100** mmHg
